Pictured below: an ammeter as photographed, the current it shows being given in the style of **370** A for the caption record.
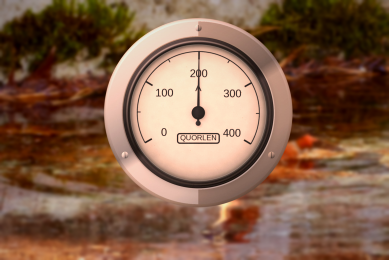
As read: **200** A
